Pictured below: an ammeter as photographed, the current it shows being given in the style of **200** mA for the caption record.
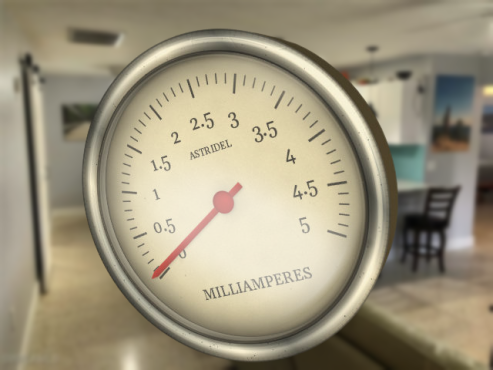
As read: **0.05** mA
